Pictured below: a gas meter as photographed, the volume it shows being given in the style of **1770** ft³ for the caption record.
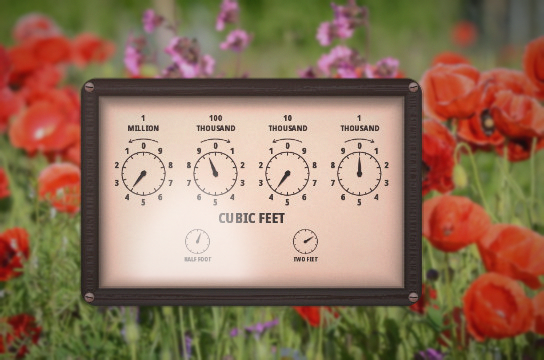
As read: **394000** ft³
